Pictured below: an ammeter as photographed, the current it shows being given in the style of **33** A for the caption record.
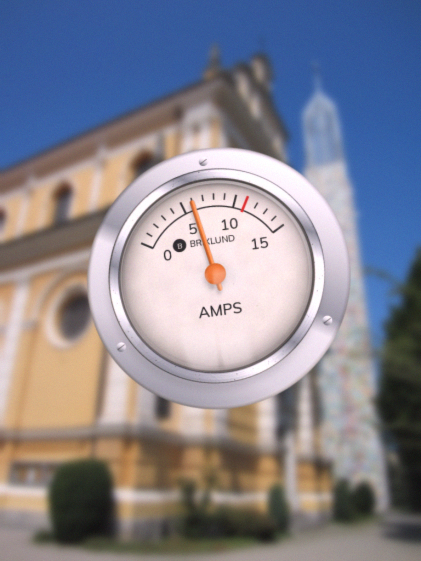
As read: **6** A
